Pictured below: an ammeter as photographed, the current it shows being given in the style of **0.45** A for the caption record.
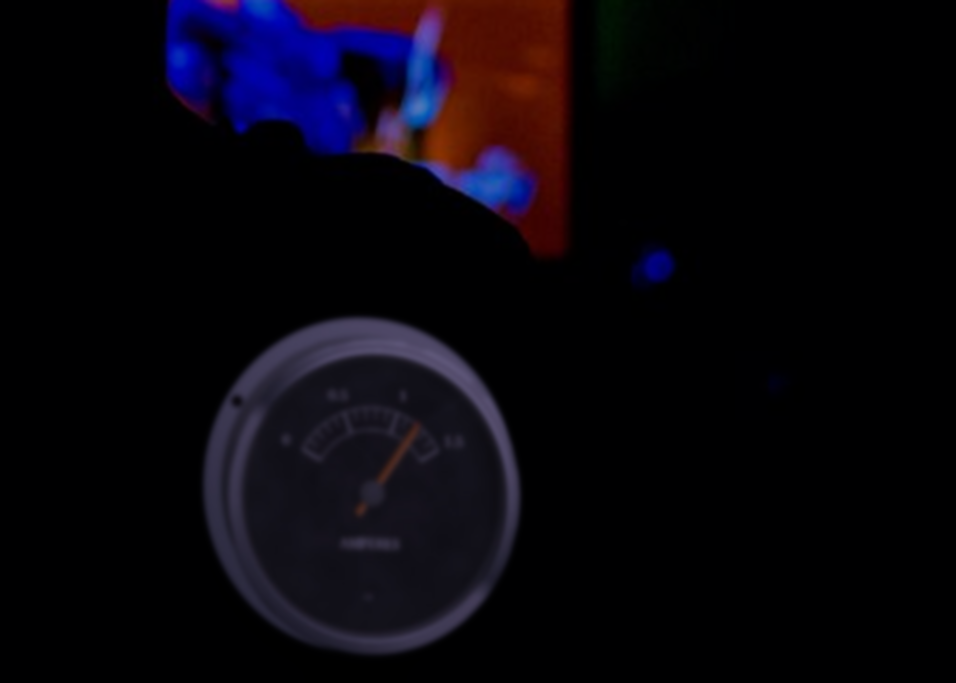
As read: **1.2** A
